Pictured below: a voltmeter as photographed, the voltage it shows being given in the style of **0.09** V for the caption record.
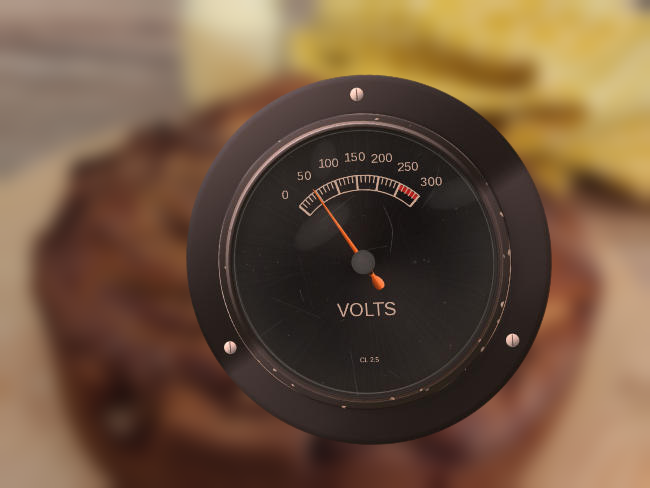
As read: **50** V
